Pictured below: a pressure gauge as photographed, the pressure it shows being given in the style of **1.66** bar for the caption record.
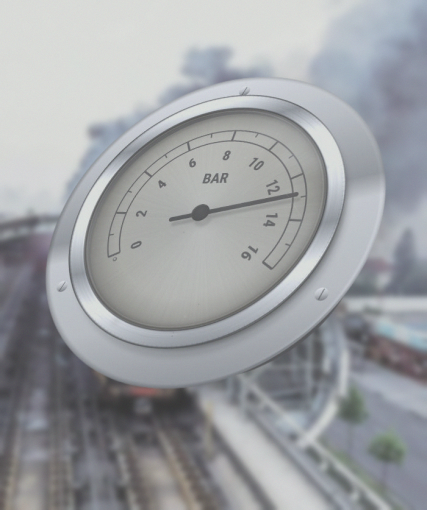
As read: **13** bar
